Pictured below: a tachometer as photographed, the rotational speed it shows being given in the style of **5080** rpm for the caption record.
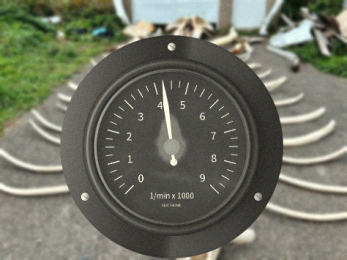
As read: **4250** rpm
